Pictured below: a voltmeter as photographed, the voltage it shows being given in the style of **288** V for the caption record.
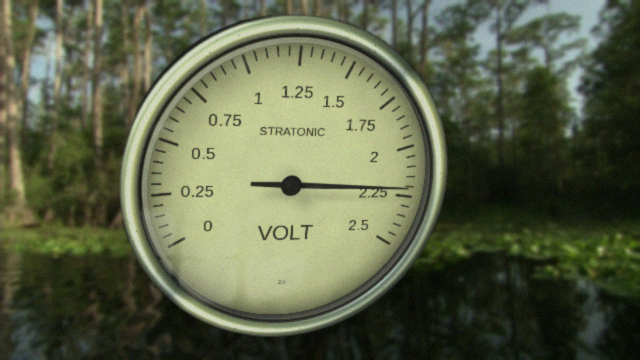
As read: **2.2** V
